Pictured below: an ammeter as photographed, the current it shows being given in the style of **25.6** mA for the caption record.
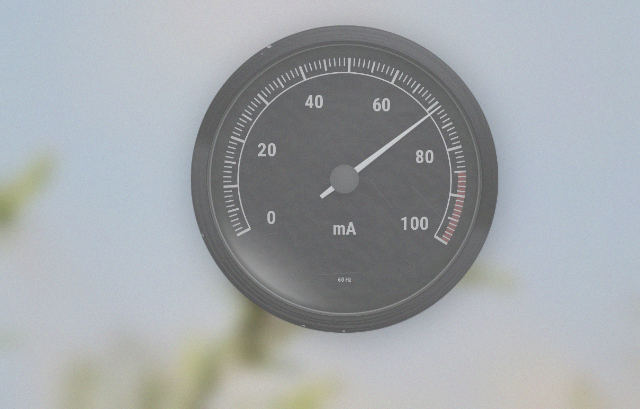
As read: **71** mA
